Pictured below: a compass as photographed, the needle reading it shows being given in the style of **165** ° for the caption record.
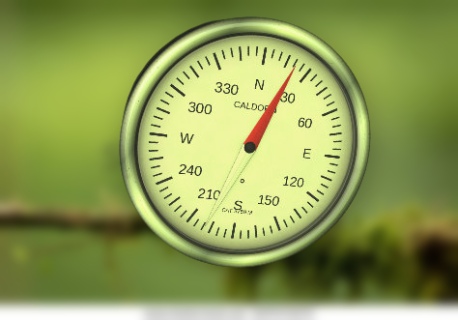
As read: **20** °
